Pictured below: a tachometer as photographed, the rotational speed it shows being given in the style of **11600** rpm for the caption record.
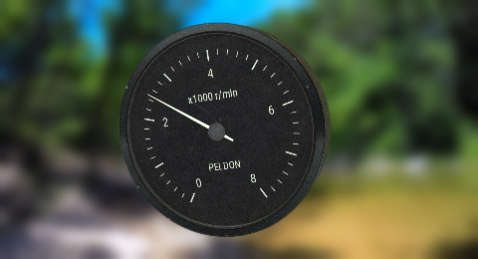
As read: **2500** rpm
